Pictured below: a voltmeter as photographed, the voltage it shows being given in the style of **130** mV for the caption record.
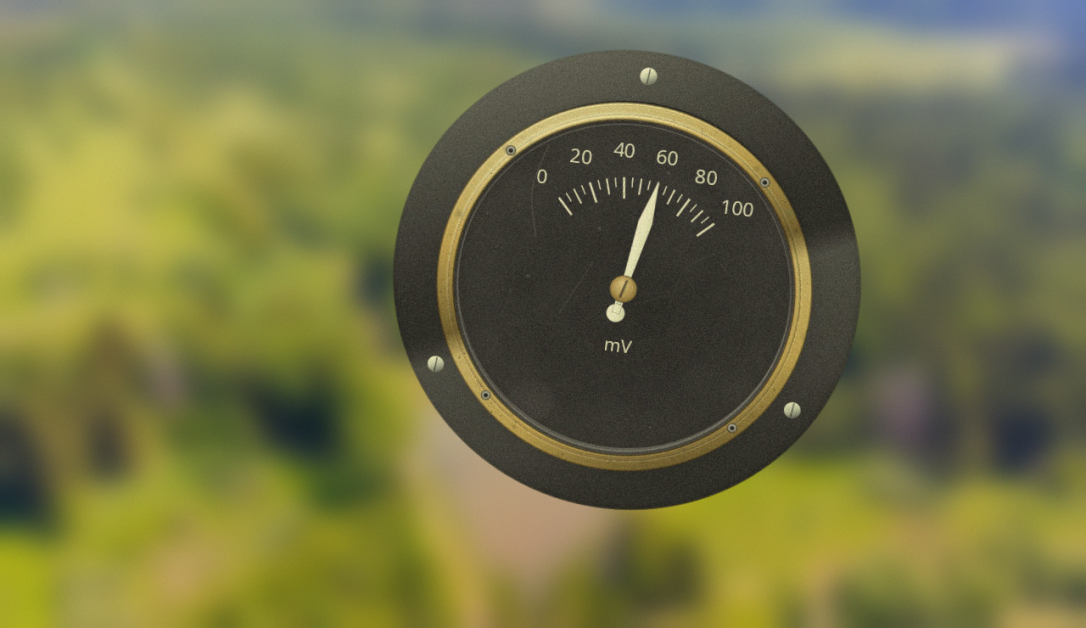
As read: **60** mV
